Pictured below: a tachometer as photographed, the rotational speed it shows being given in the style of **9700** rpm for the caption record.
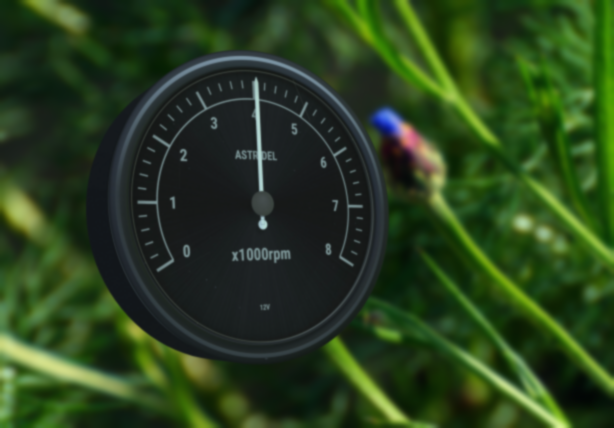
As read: **4000** rpm
